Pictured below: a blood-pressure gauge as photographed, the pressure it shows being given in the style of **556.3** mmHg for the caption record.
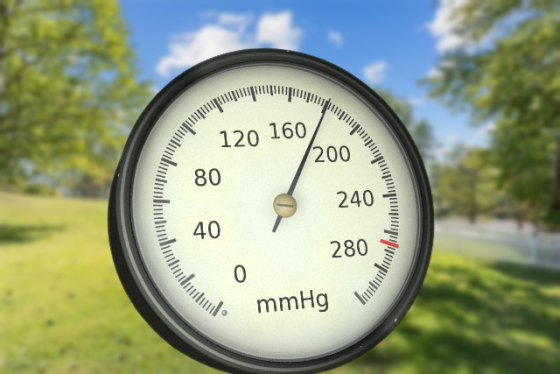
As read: **180** mmHg
